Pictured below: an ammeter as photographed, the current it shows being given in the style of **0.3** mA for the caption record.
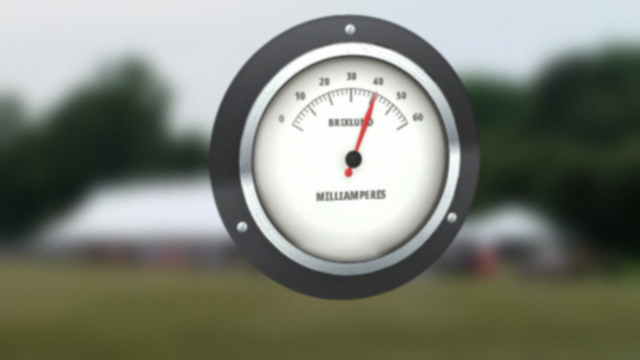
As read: **40** mA
